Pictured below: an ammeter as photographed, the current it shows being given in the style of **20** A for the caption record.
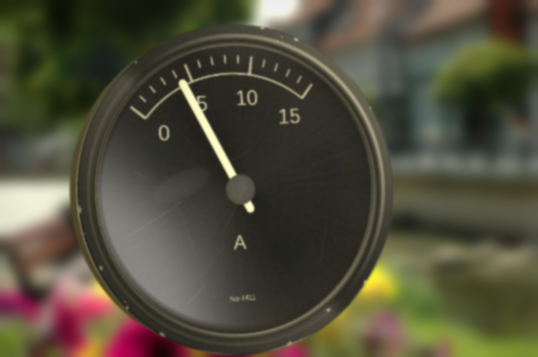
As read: **4** A
